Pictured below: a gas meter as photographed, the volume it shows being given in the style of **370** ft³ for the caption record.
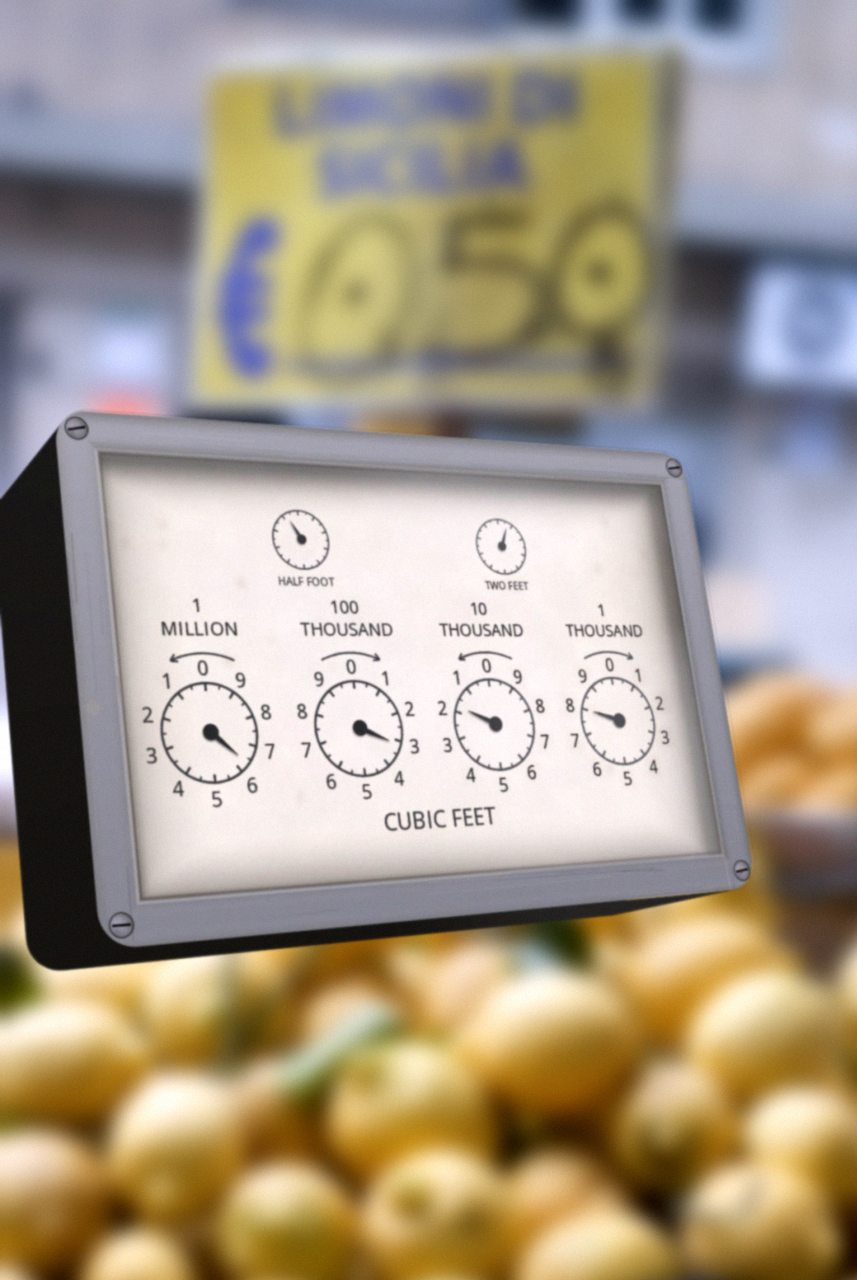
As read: **631800** ft³
